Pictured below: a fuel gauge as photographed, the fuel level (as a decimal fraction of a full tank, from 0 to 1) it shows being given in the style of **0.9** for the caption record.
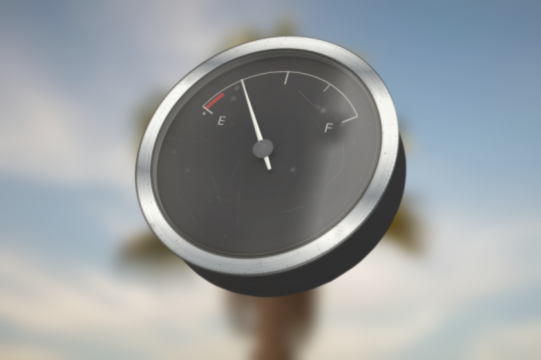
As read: **0.25**
